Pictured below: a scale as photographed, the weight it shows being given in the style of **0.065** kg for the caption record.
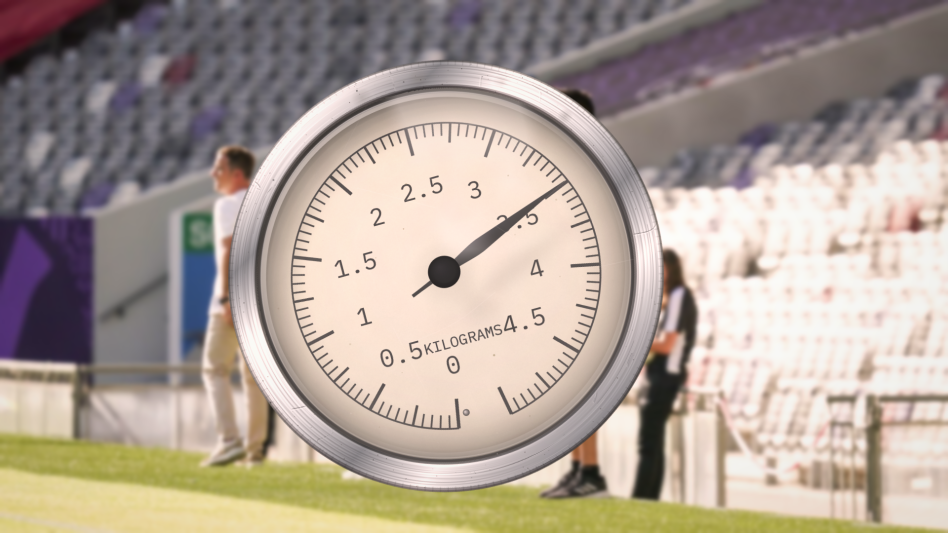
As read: **3.5** kg
